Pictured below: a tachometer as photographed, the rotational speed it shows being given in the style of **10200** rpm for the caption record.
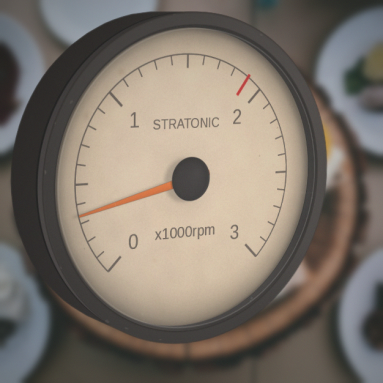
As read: **350** rpm
